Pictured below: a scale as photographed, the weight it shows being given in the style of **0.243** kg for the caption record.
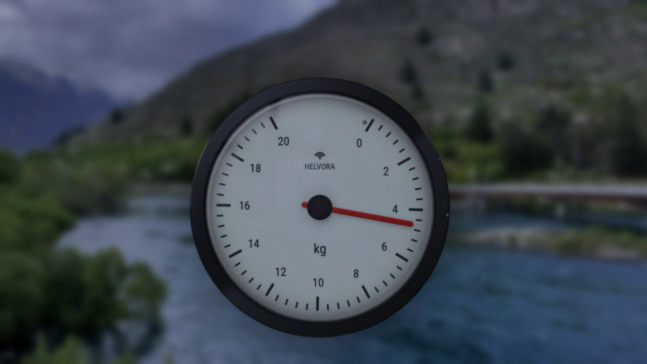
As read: **4.6** kg
